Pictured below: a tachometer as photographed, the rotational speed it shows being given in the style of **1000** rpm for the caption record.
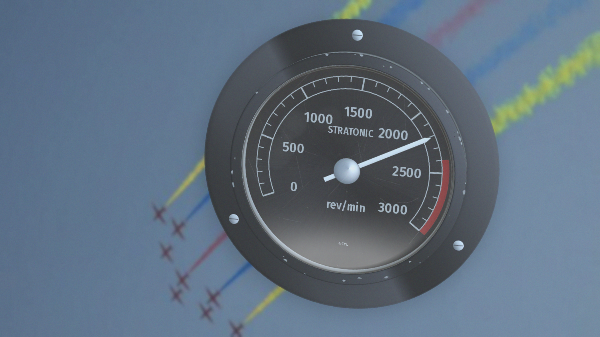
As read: **2200** rpm
